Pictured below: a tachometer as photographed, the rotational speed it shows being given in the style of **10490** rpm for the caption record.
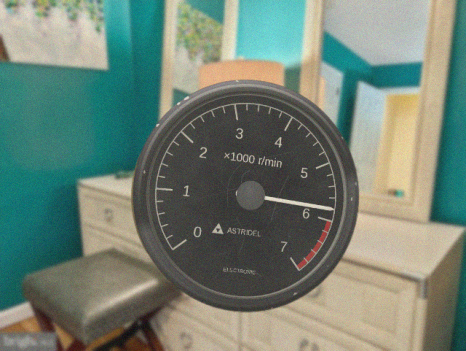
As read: **5800** rpm
